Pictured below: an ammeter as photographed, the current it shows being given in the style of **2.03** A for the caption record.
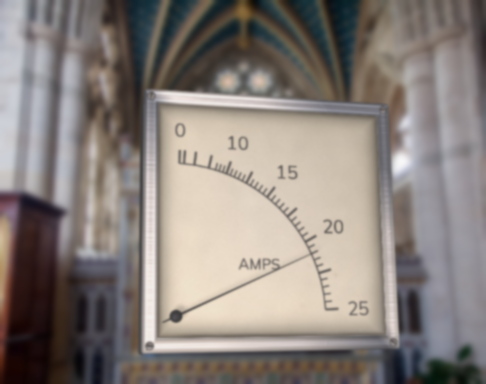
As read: **21** A
